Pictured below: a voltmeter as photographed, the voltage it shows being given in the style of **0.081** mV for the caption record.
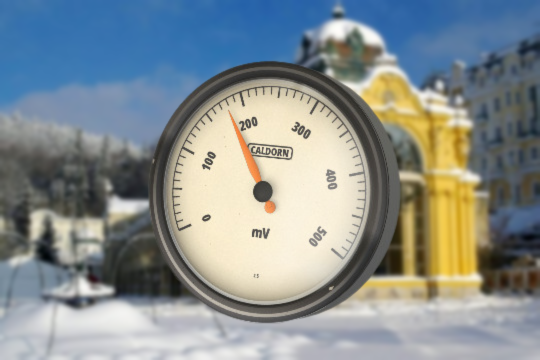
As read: **180** mV
